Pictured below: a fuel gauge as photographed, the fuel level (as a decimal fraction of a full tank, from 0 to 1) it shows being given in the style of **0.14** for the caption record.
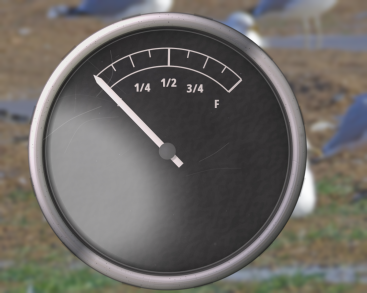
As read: **0**
